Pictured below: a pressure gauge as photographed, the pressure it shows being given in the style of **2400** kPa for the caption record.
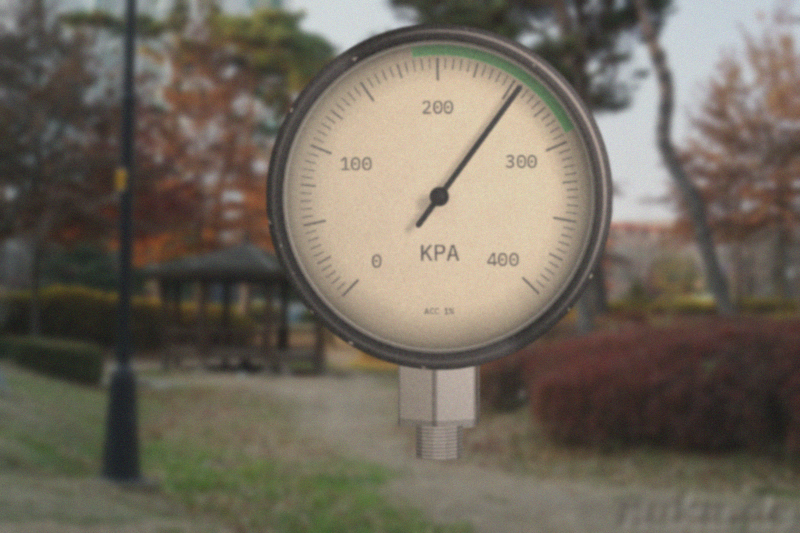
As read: **255** kPa
